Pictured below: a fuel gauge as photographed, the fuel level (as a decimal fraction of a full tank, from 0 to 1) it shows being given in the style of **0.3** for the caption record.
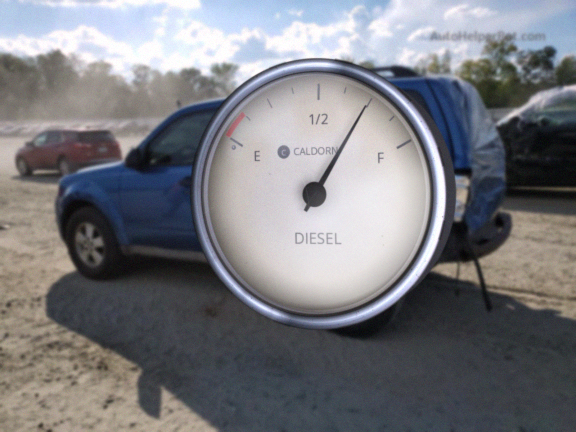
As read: **0.75**
